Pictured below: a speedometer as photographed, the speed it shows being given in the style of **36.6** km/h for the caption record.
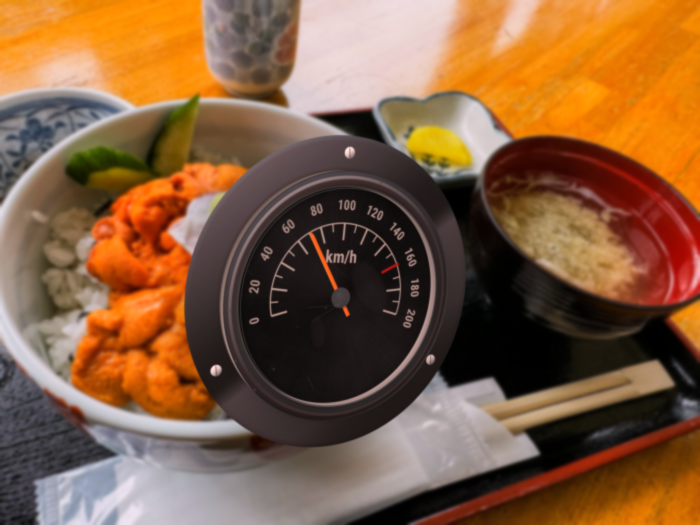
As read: **70** km/h
